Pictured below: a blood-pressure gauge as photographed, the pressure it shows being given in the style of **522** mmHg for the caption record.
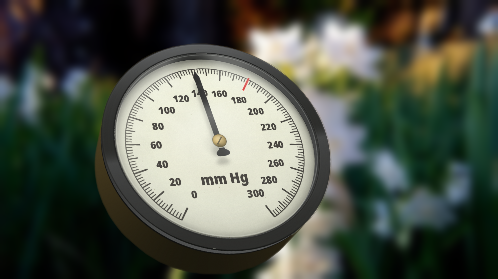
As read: **140** mmHg
